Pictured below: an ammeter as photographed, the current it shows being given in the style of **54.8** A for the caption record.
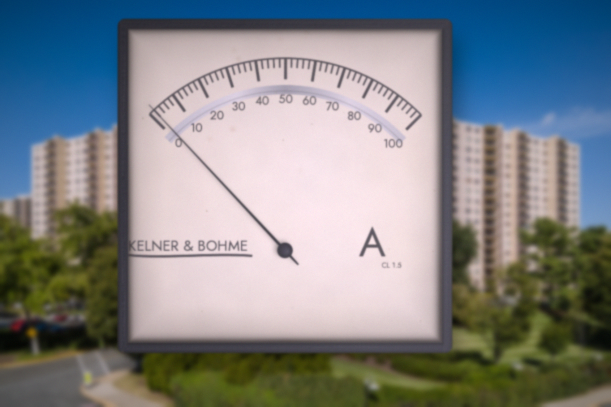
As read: **2** A
